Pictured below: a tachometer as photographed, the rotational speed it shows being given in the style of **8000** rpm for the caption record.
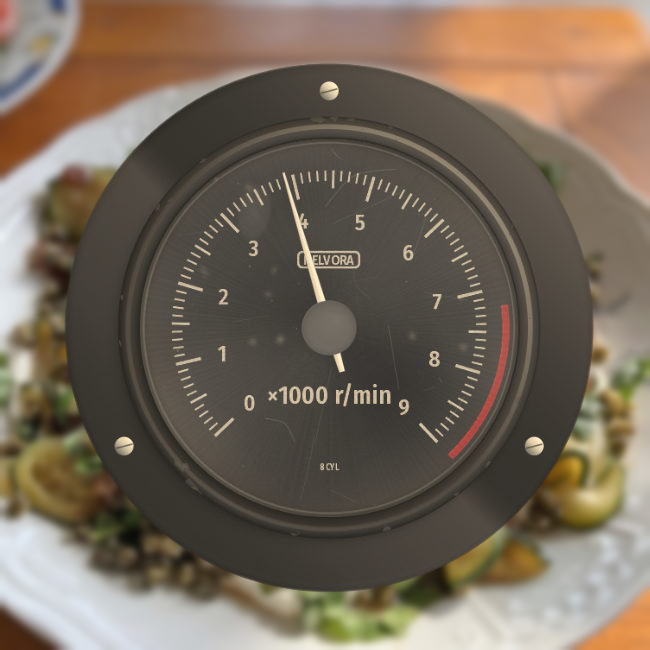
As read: **3900** rpm
